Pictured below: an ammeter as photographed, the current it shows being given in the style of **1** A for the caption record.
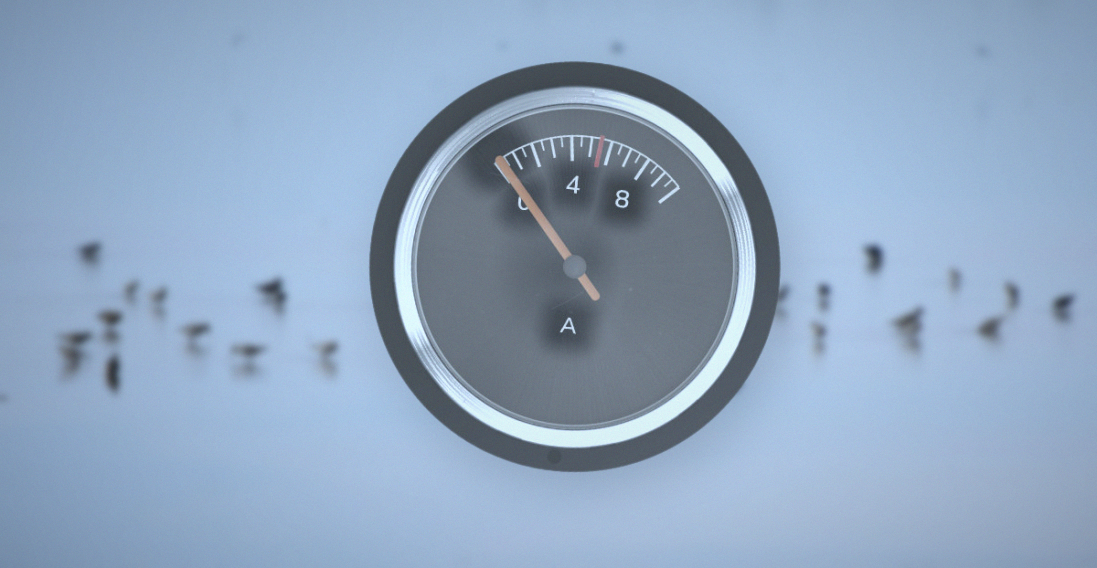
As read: **0.25** A
